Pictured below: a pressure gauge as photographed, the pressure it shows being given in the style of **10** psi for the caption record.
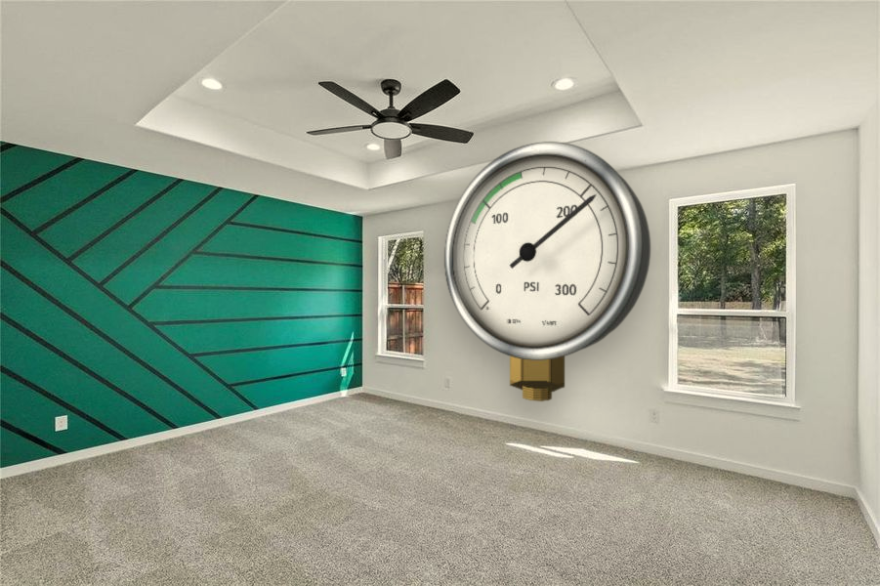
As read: **210** psi
